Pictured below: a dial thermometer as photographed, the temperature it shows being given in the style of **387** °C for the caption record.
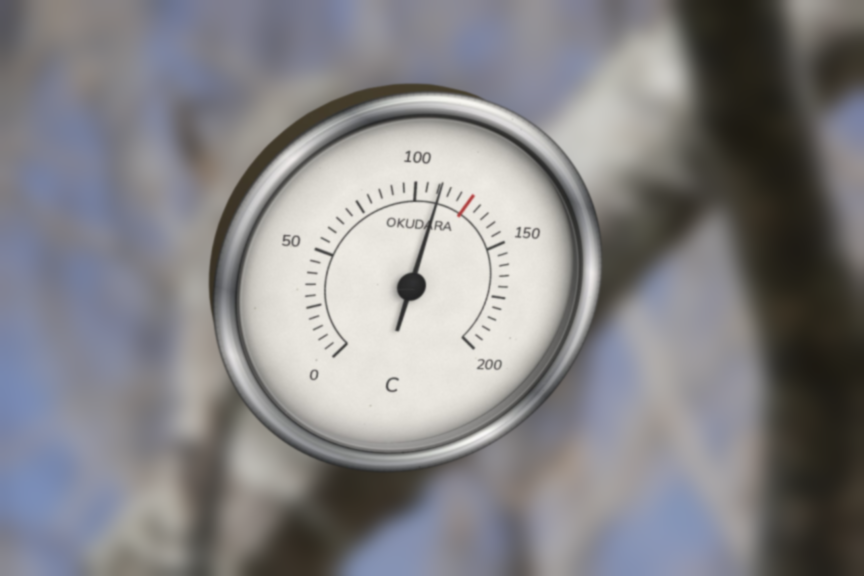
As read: **110** °C
